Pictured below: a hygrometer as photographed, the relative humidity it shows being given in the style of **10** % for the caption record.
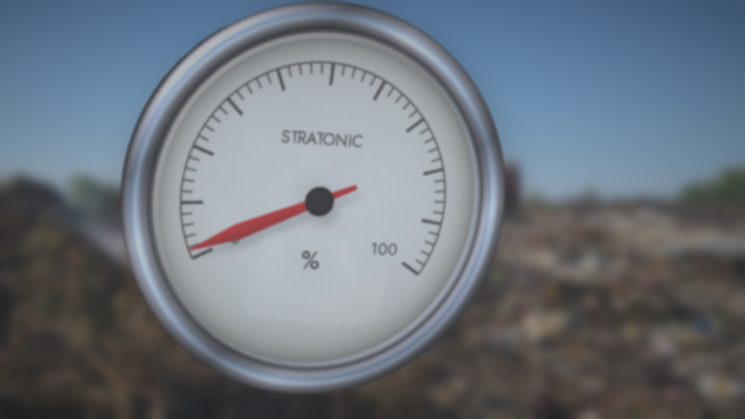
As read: **2** %
